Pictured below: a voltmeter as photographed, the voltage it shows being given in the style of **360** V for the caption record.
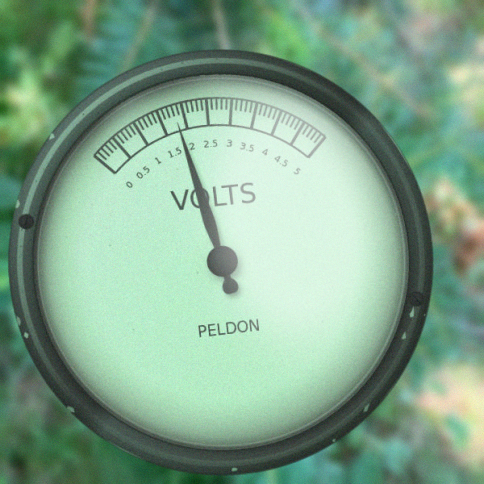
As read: **1.8** V
